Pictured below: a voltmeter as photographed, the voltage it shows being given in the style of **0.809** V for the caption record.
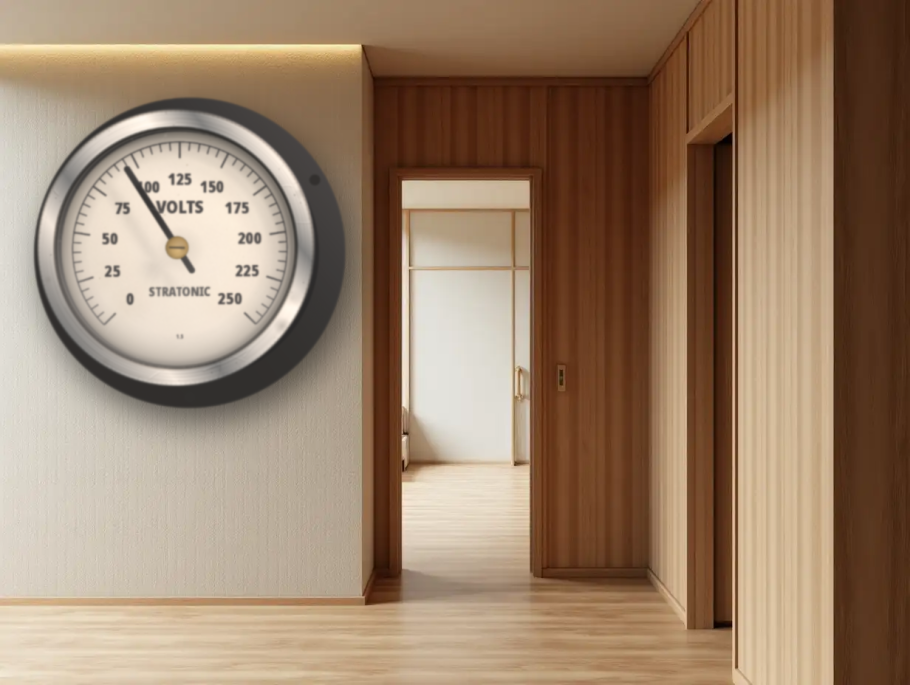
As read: **95** V
